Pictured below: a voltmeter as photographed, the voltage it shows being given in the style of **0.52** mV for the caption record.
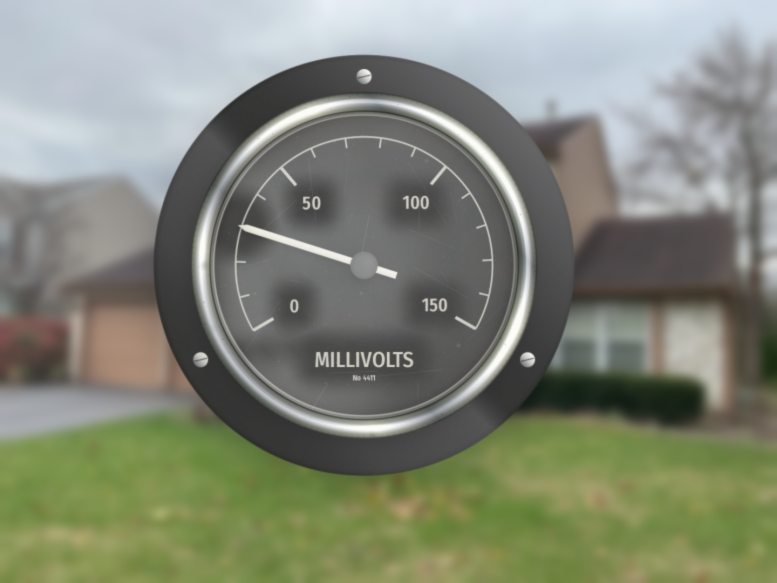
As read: **30** mV
